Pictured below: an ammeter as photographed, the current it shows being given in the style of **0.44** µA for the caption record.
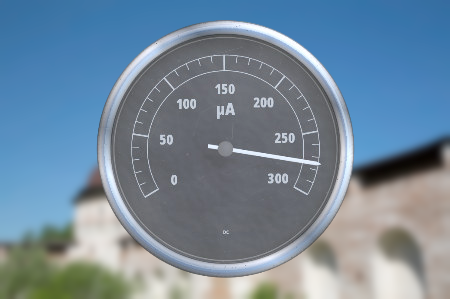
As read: **275** µA
